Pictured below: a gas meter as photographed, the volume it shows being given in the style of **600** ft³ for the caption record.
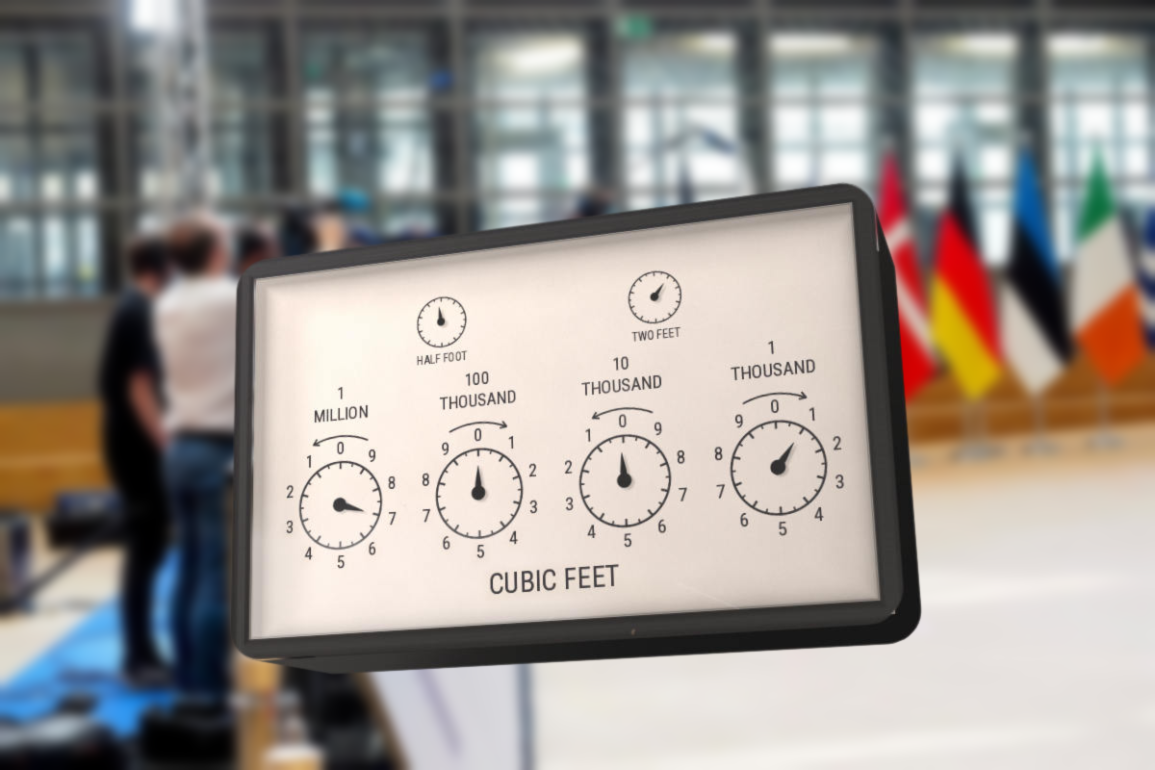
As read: **700100** ft³
